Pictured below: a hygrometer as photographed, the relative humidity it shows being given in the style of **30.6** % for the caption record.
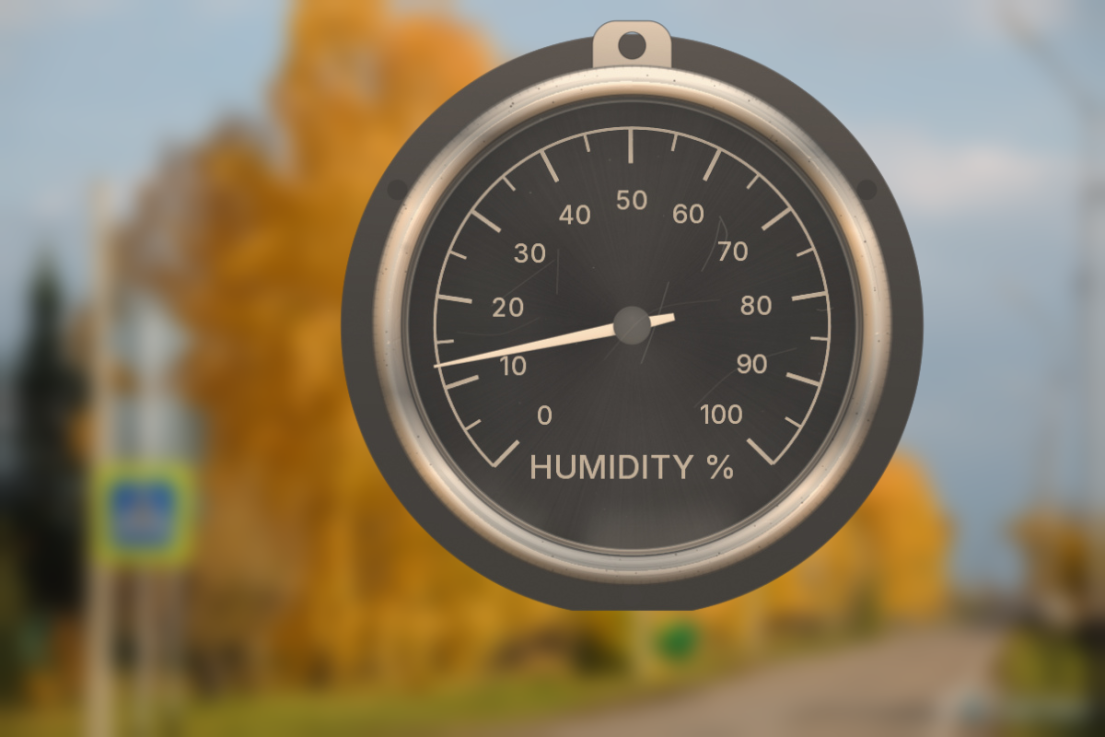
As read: **12.5** %
